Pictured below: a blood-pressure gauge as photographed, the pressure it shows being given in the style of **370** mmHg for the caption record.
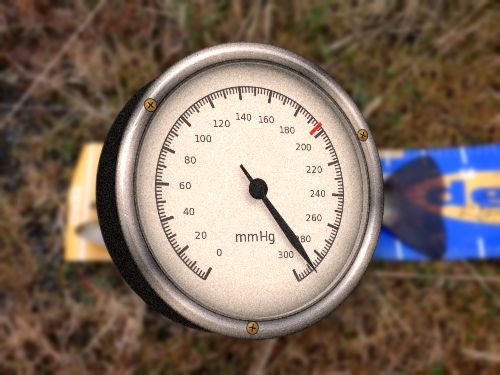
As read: **290** mmHg
